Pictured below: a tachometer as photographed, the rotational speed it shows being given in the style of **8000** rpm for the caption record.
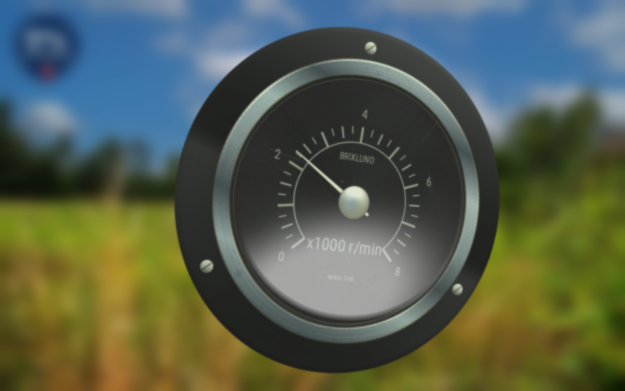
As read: **2250** rpm
